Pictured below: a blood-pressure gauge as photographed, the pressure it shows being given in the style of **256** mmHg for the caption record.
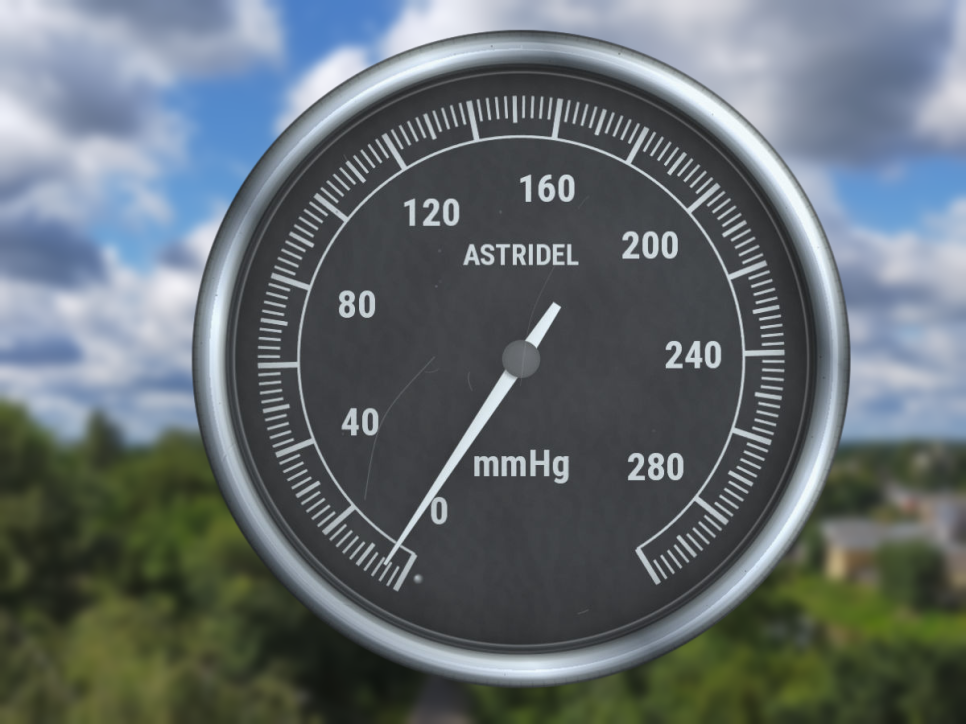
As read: **5** mmHg
